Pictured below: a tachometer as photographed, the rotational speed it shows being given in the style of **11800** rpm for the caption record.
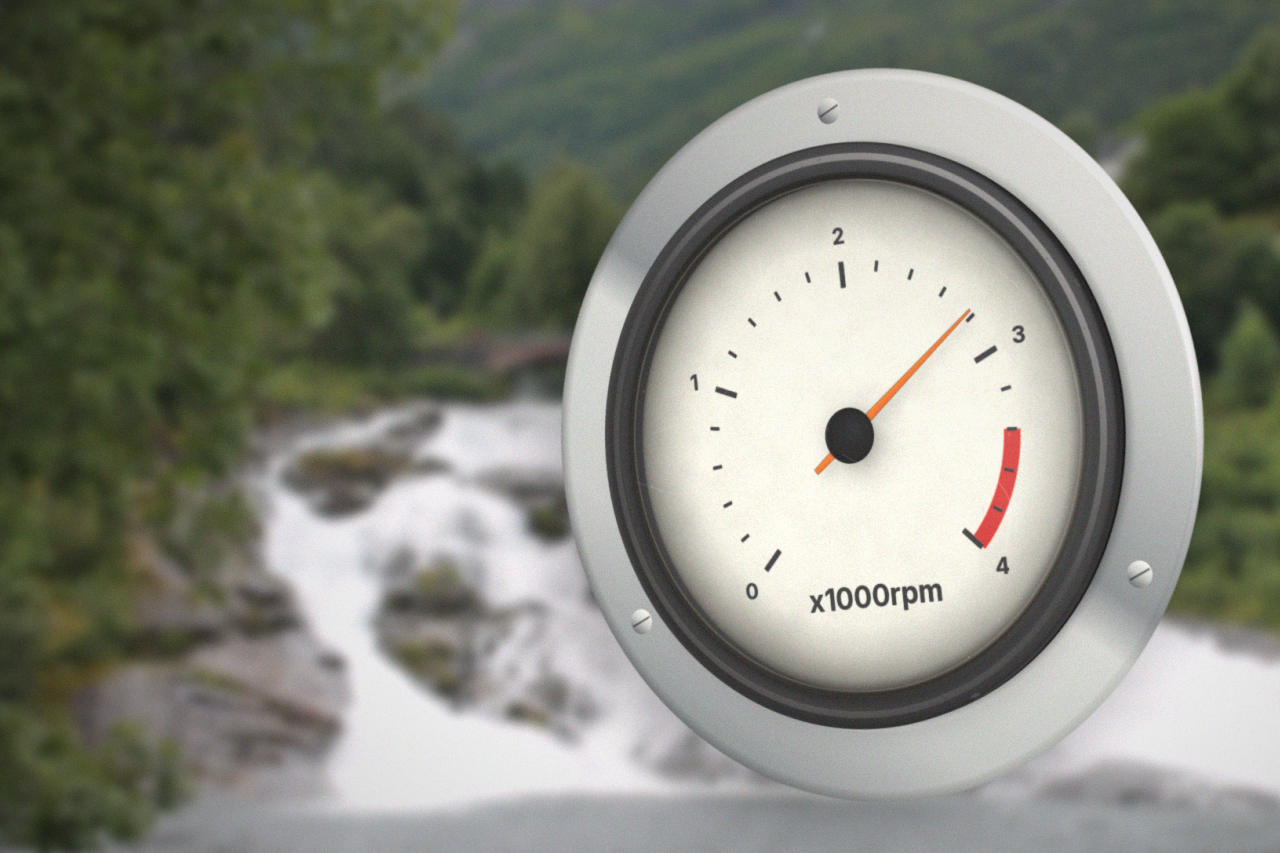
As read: **2800** rpm
